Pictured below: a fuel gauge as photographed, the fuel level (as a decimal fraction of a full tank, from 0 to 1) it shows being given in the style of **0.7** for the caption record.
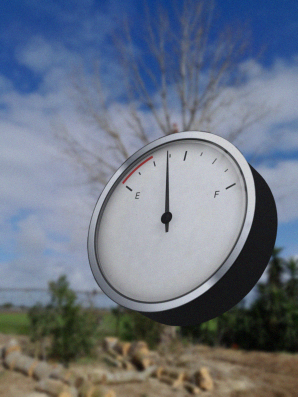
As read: **0.375**
